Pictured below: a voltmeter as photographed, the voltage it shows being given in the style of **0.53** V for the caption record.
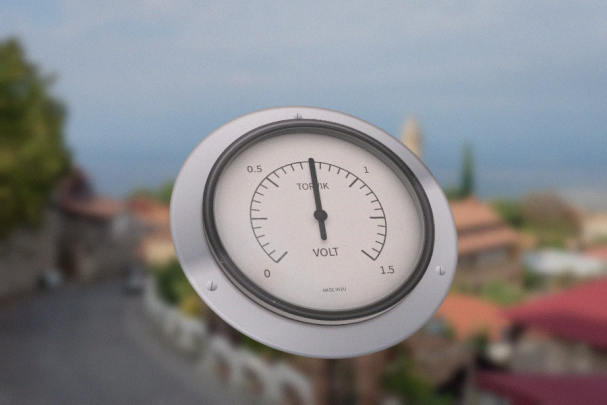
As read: **0.75** V
